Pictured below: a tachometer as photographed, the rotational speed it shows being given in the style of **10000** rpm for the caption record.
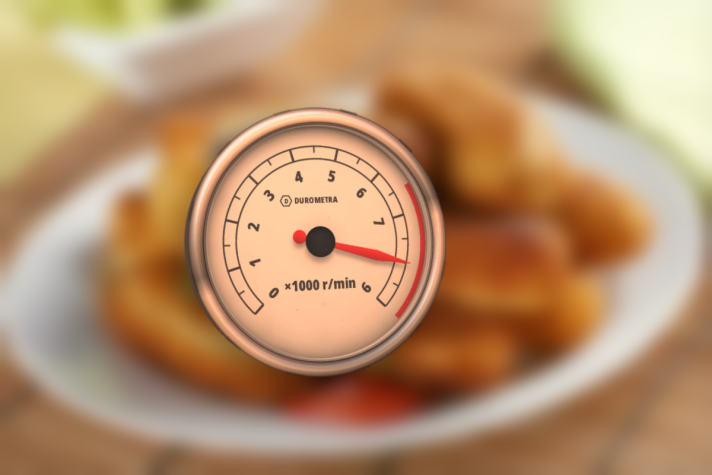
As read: **8000** rpm
